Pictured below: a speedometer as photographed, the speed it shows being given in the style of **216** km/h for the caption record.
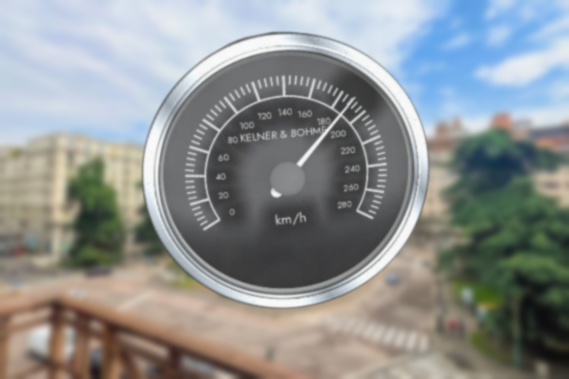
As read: **188** km/h
